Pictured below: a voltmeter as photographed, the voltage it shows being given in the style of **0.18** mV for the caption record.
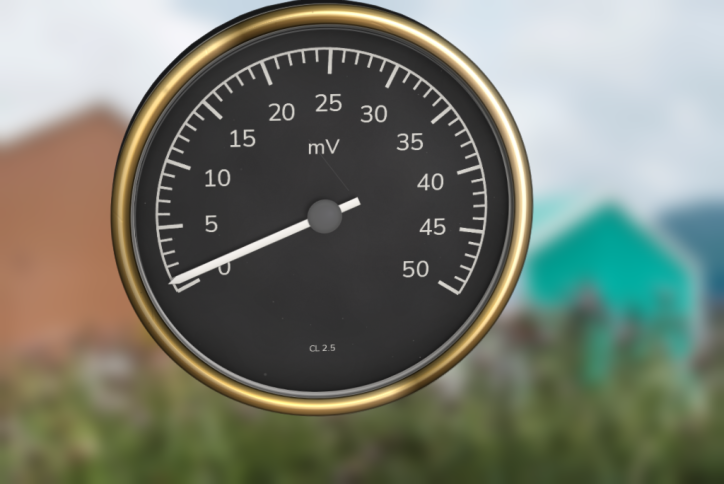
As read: **1** mV
